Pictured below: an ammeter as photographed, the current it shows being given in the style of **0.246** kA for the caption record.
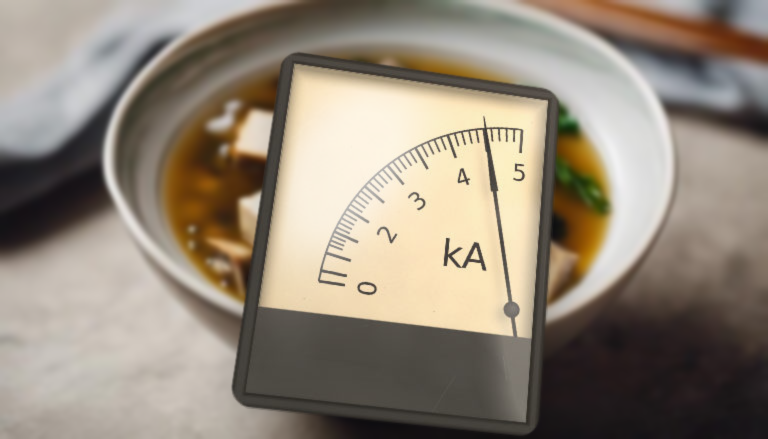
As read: **4.5** kA
